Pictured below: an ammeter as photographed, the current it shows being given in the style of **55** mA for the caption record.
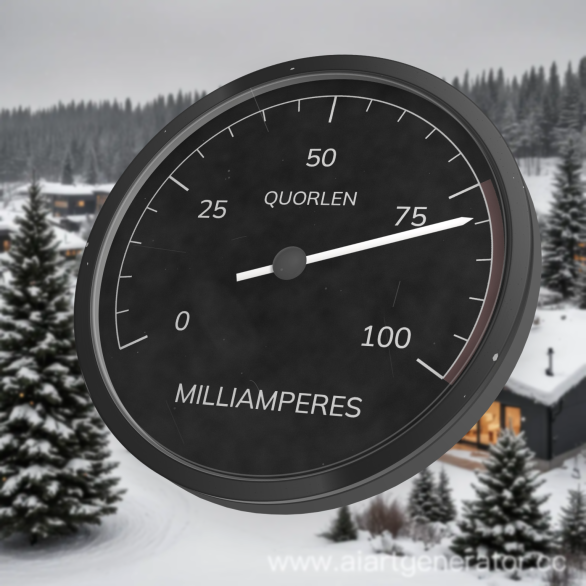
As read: **80** mA
